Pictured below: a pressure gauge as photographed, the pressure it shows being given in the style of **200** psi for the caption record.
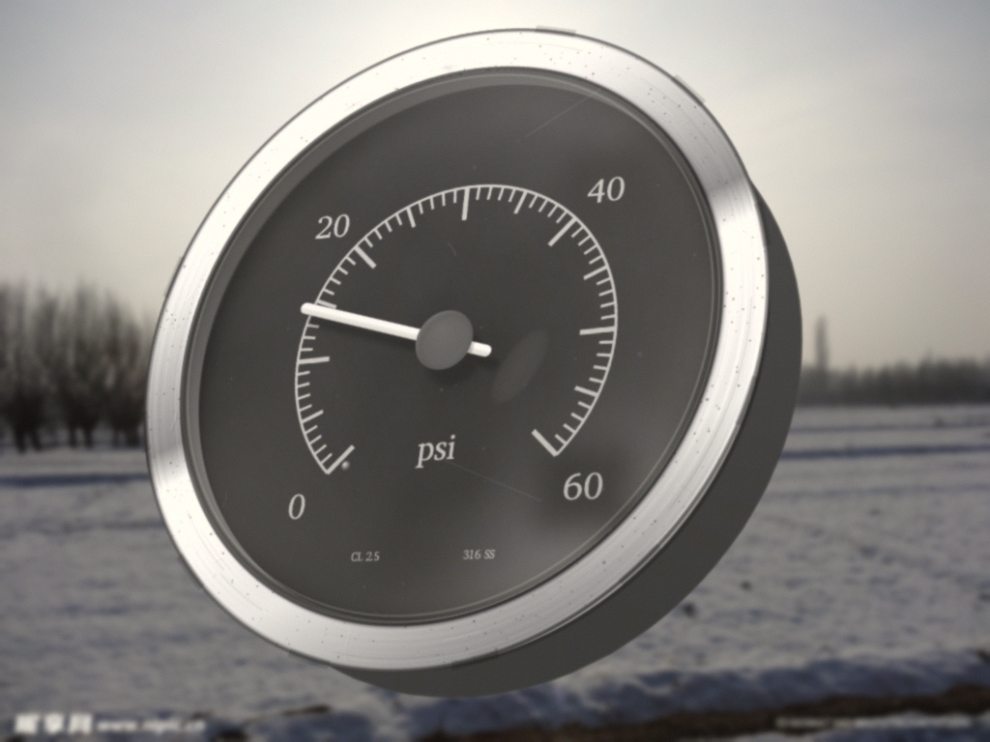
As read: **14** psi
